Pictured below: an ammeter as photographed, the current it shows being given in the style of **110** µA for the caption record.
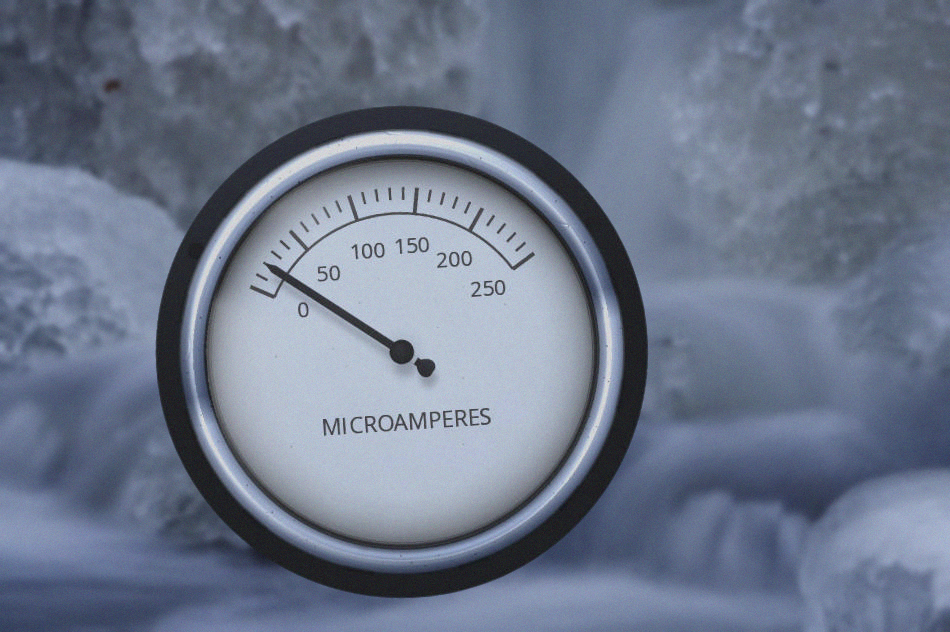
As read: **20** µA
